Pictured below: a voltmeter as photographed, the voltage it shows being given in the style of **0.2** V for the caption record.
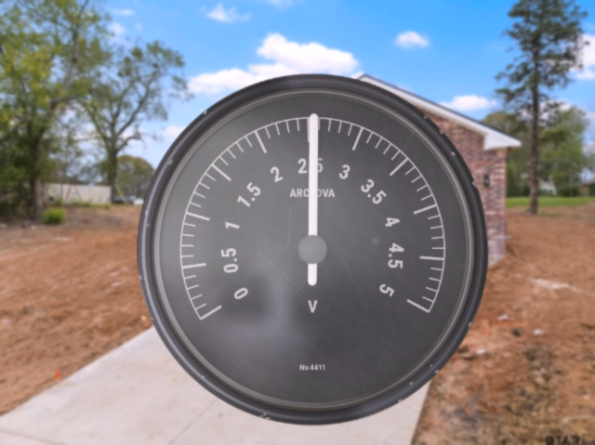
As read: **2.55** V
